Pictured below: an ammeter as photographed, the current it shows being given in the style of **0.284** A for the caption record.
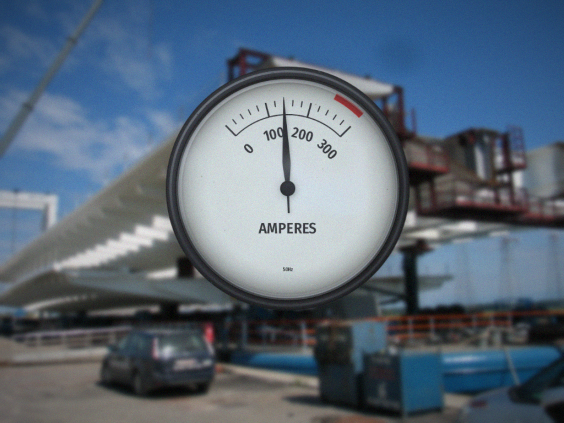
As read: **140** A
